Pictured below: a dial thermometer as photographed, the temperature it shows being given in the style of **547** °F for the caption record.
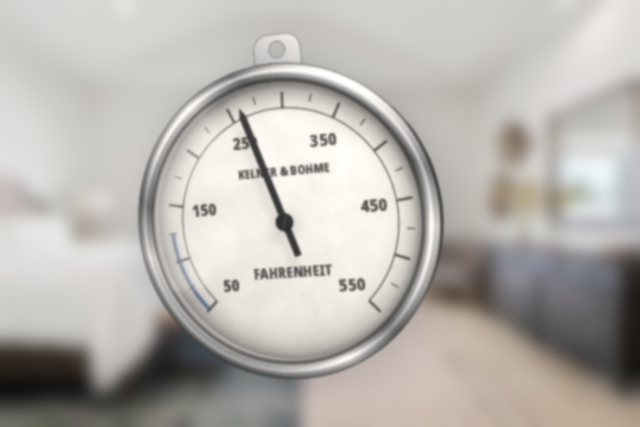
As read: **262.5** °F
